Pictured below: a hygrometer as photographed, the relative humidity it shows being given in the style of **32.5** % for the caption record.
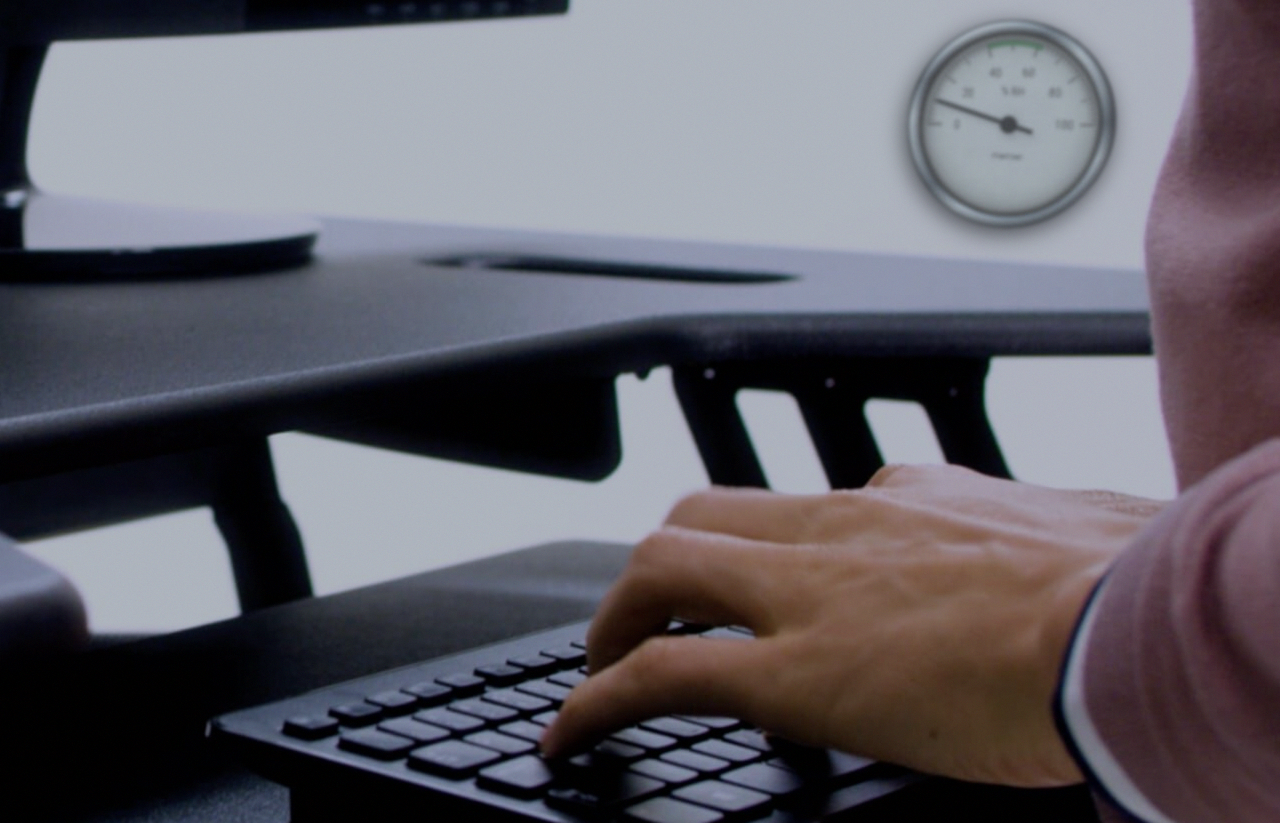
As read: **10** %
